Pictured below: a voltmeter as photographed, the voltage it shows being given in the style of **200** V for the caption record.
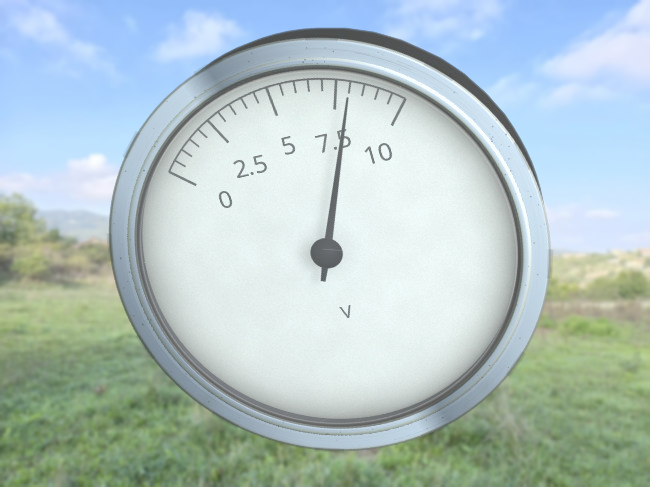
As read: **8** V
